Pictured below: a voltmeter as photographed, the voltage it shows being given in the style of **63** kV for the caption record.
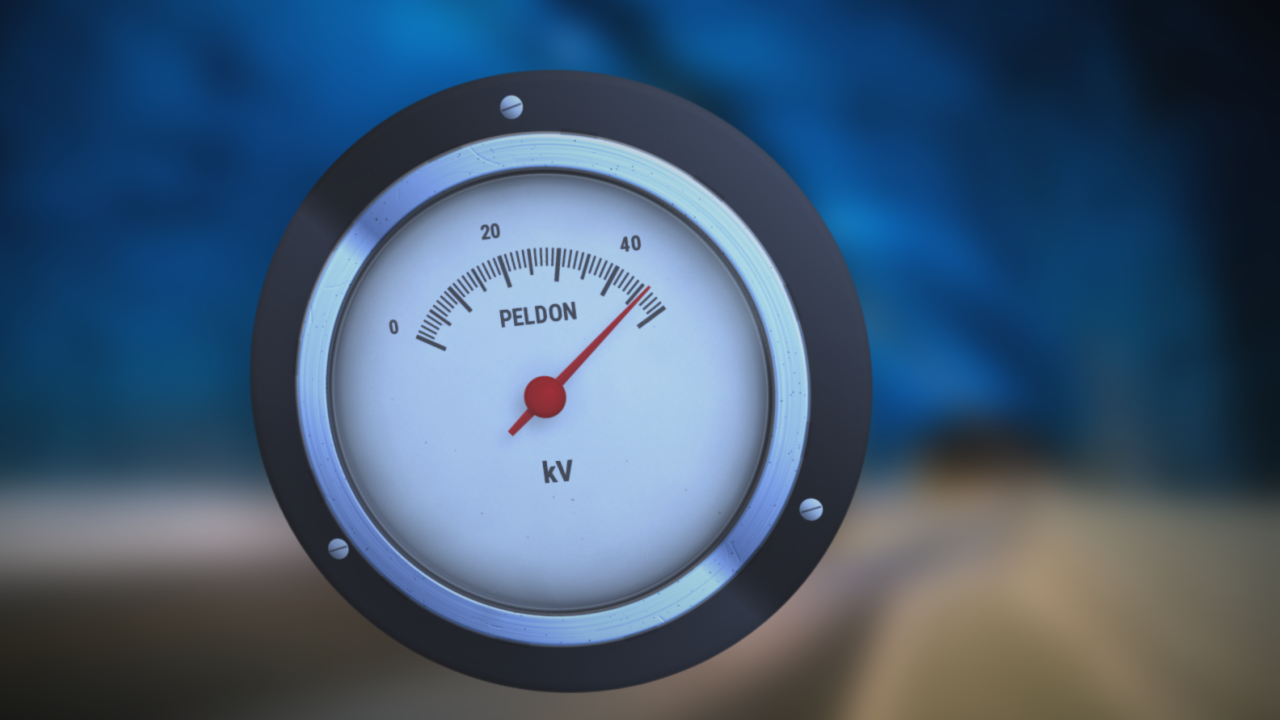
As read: **46** kV
